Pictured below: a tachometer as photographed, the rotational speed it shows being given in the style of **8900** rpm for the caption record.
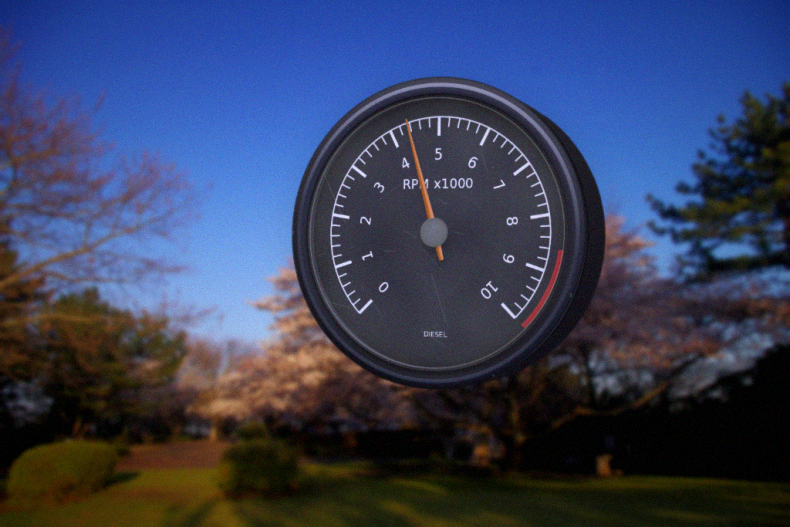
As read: **4400** rpm
